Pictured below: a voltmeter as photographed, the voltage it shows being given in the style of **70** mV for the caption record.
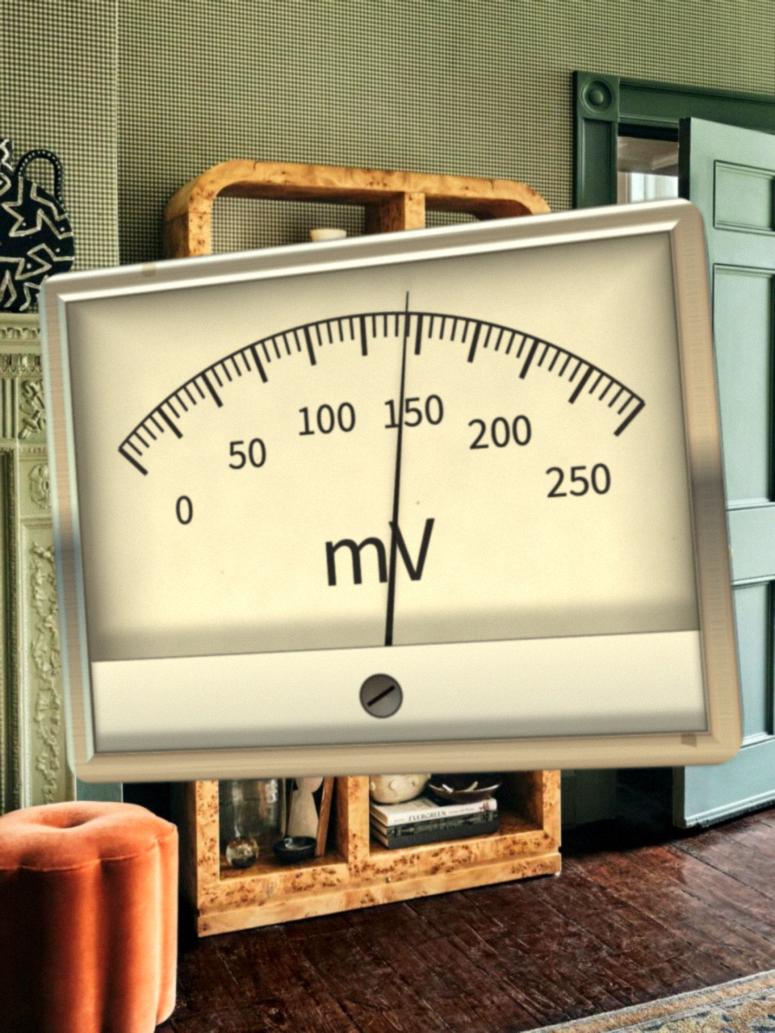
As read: **145** mV
